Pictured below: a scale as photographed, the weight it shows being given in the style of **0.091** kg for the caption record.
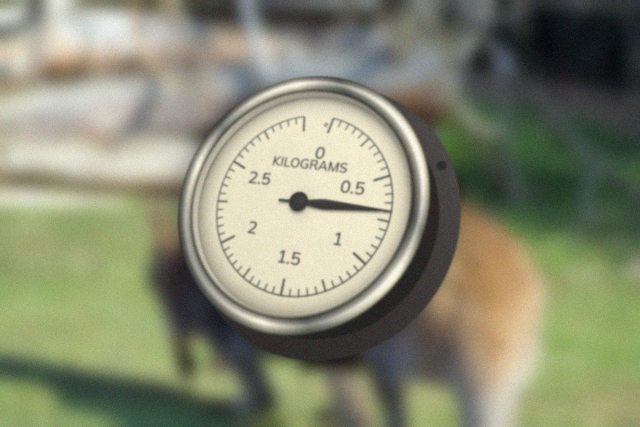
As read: **0.7** kg
